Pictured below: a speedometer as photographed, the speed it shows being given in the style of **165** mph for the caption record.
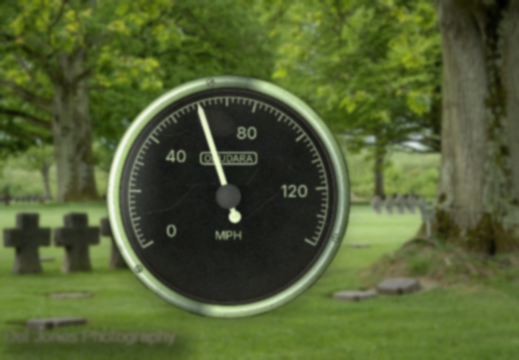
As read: **60** mph
